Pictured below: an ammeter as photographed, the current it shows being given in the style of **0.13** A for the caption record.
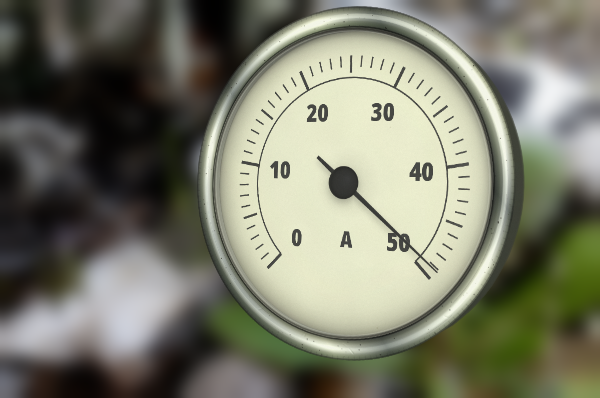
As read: **49** A
